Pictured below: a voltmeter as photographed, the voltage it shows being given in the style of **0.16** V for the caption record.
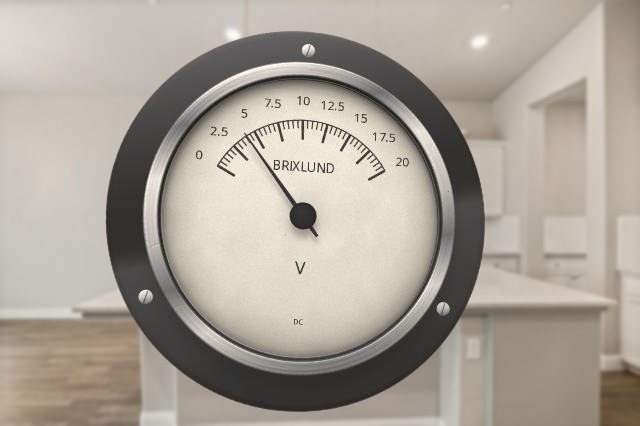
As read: **4** V
